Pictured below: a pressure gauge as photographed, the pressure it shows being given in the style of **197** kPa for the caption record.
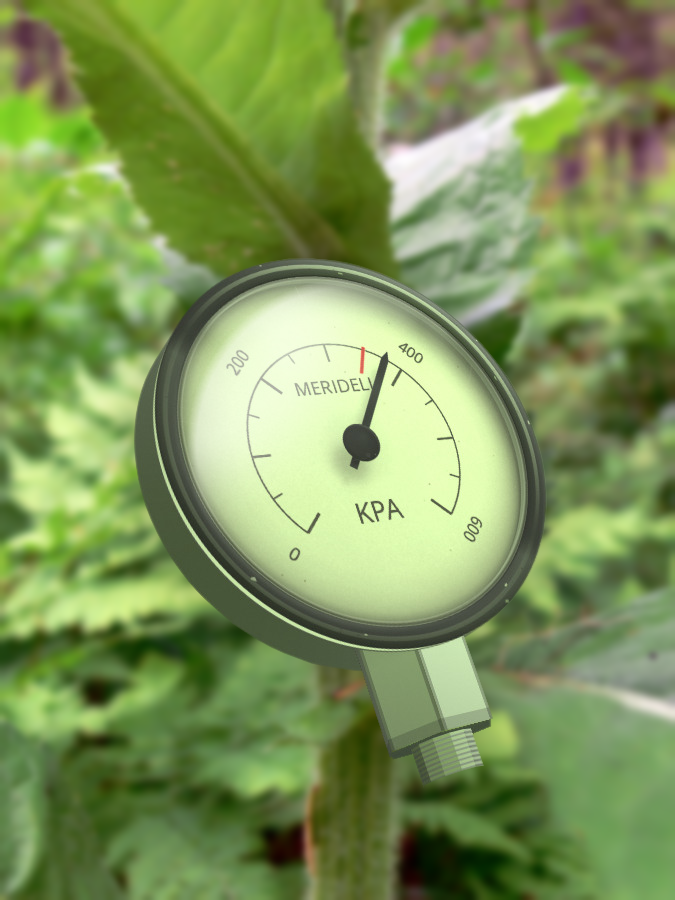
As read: **375** kPa
